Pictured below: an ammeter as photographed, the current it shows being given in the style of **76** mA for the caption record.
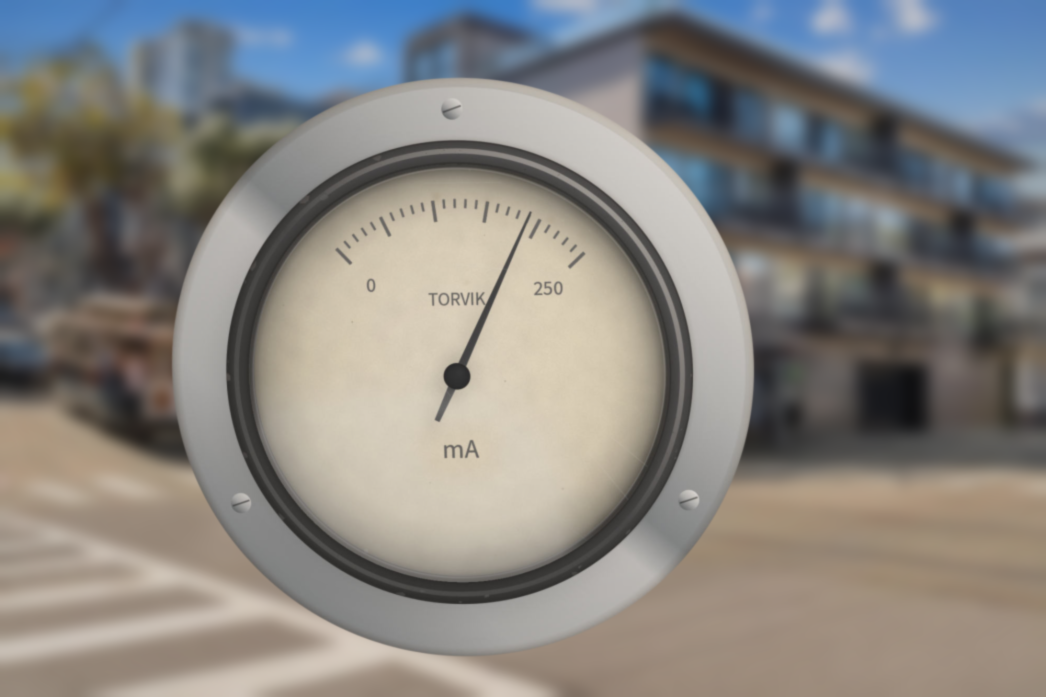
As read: **190** mA
